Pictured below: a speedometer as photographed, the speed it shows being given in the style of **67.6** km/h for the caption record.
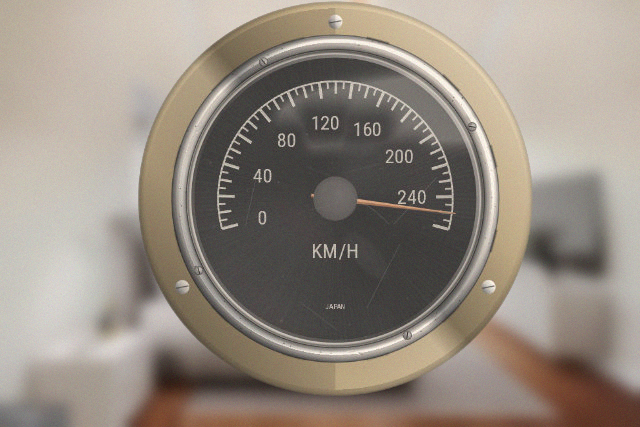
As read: **250** km/h
